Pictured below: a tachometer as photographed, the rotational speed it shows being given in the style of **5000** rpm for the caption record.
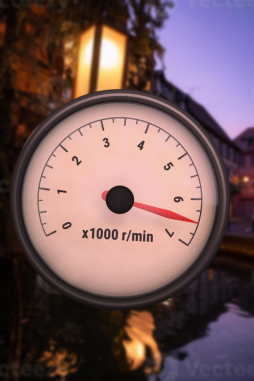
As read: **6500** rpm
